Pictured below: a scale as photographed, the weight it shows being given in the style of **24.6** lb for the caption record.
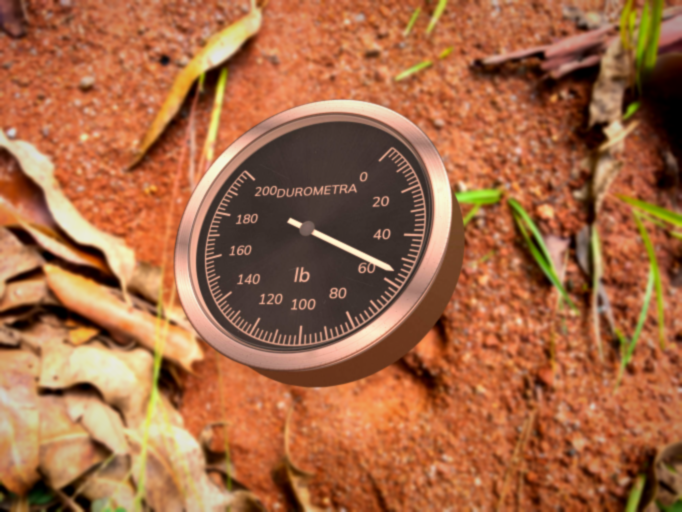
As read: **56** lb
